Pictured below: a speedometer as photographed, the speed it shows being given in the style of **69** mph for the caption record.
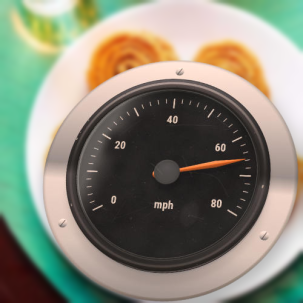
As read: **66** mph
